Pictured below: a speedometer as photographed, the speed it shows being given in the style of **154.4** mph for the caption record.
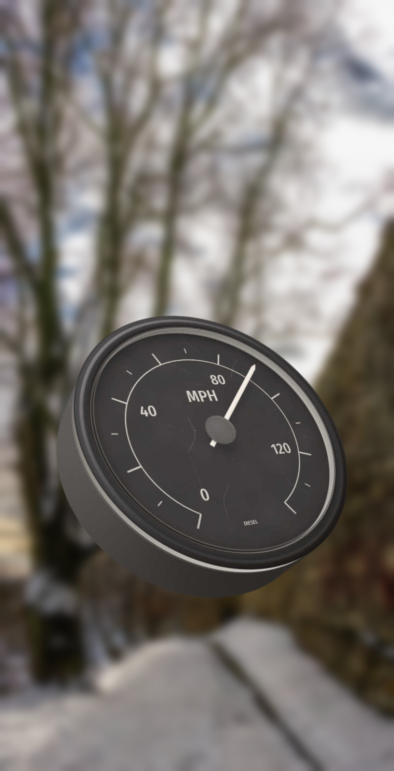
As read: **90** mph
